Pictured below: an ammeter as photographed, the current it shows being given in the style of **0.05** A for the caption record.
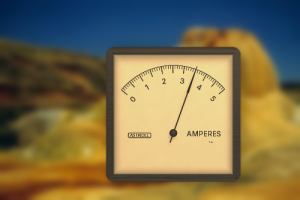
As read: **3.5** A
